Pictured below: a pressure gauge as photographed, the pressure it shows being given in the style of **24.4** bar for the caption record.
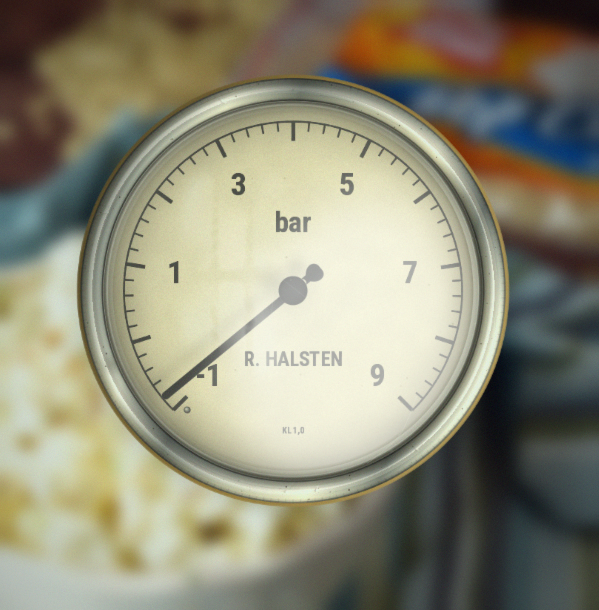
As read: **-0.8** bar
